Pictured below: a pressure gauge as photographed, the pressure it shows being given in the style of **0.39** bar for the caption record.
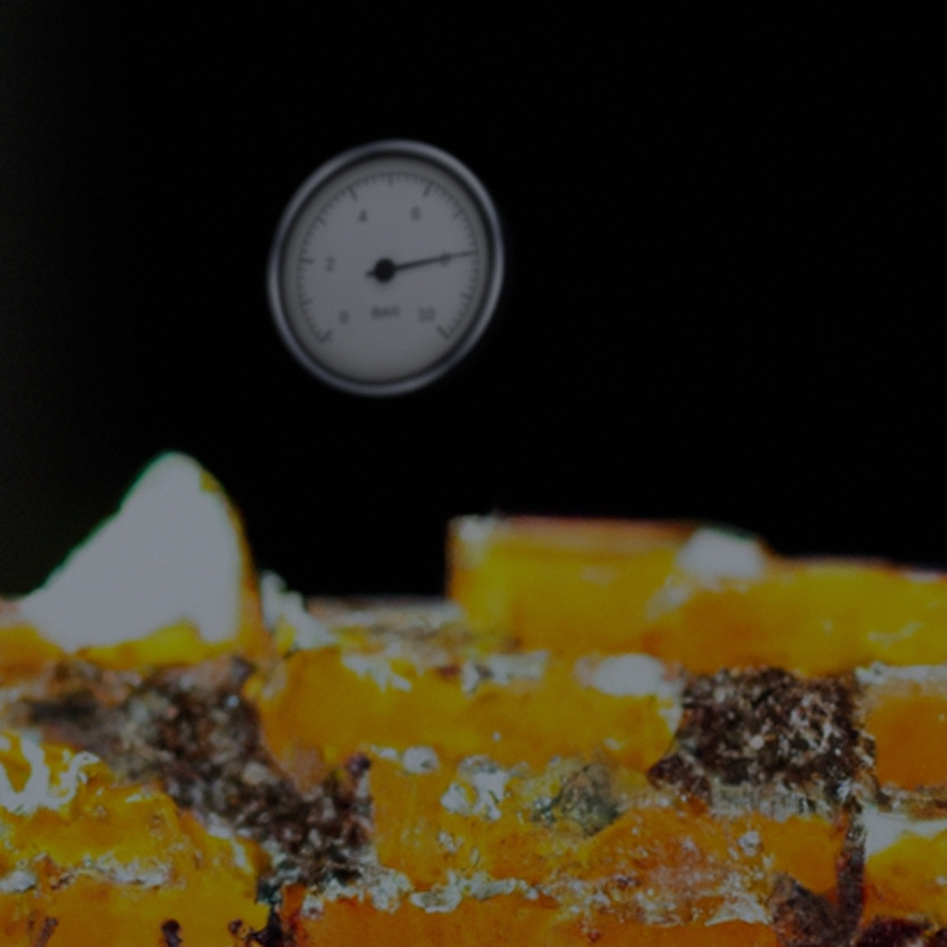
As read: **8** bar
